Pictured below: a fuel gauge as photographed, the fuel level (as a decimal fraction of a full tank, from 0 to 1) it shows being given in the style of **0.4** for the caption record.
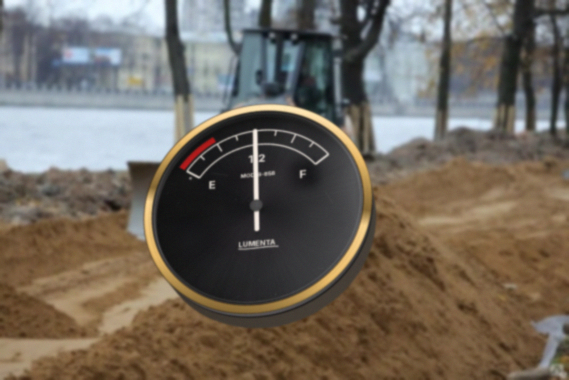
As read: **0.5**
